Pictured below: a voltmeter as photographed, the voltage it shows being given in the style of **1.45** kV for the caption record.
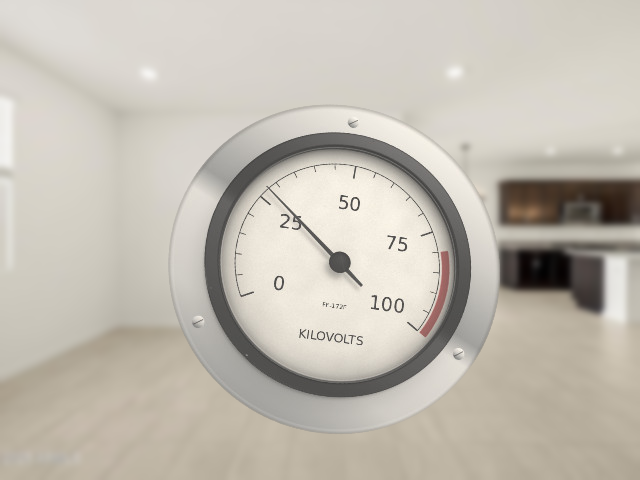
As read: **27.5** kV
